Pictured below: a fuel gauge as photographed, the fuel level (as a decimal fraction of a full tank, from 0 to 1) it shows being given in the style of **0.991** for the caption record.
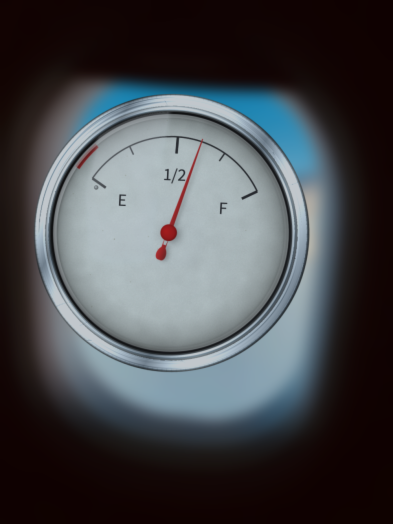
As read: **0.625**
